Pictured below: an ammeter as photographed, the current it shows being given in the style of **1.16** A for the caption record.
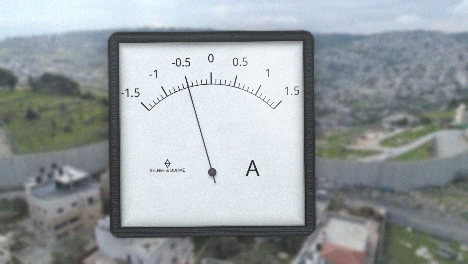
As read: **-0.5** A
